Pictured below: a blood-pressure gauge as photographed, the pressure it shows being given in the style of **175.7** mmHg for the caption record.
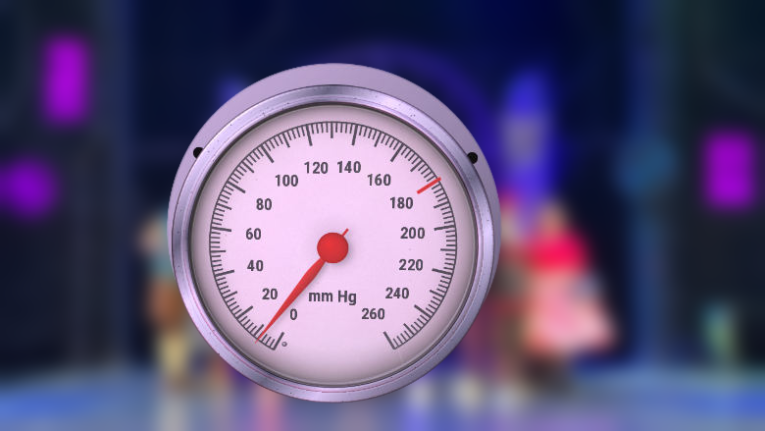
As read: **8** mmHg
